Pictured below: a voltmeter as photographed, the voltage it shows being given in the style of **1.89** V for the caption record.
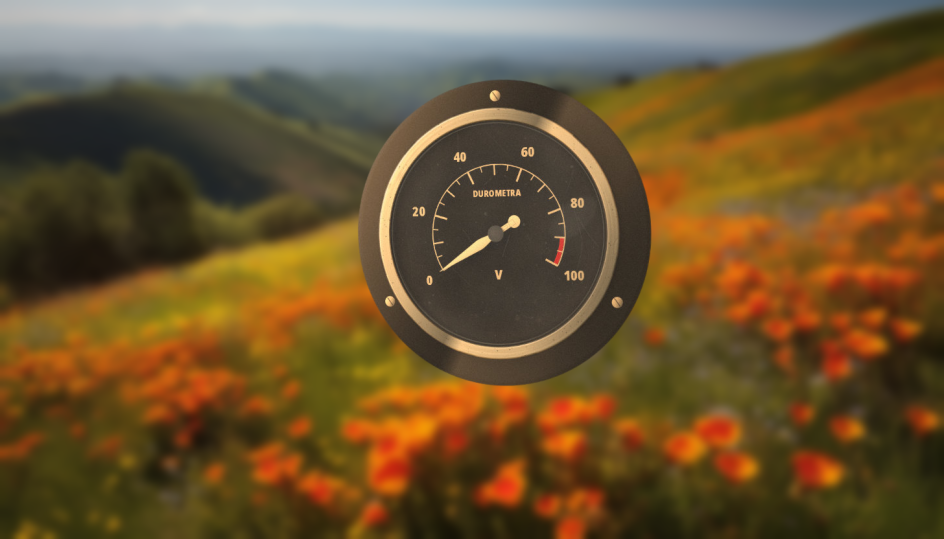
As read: **0** V
